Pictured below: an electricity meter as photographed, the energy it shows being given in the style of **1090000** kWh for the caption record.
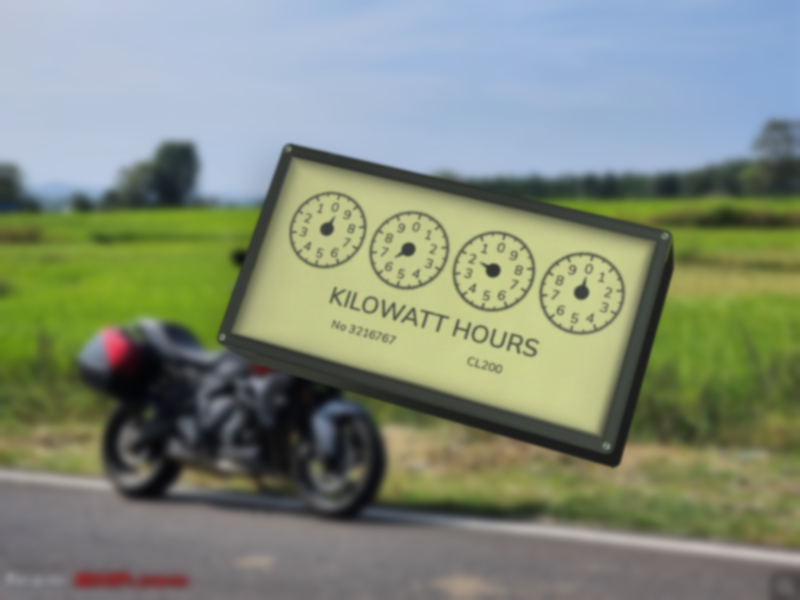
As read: **9620** kWh
